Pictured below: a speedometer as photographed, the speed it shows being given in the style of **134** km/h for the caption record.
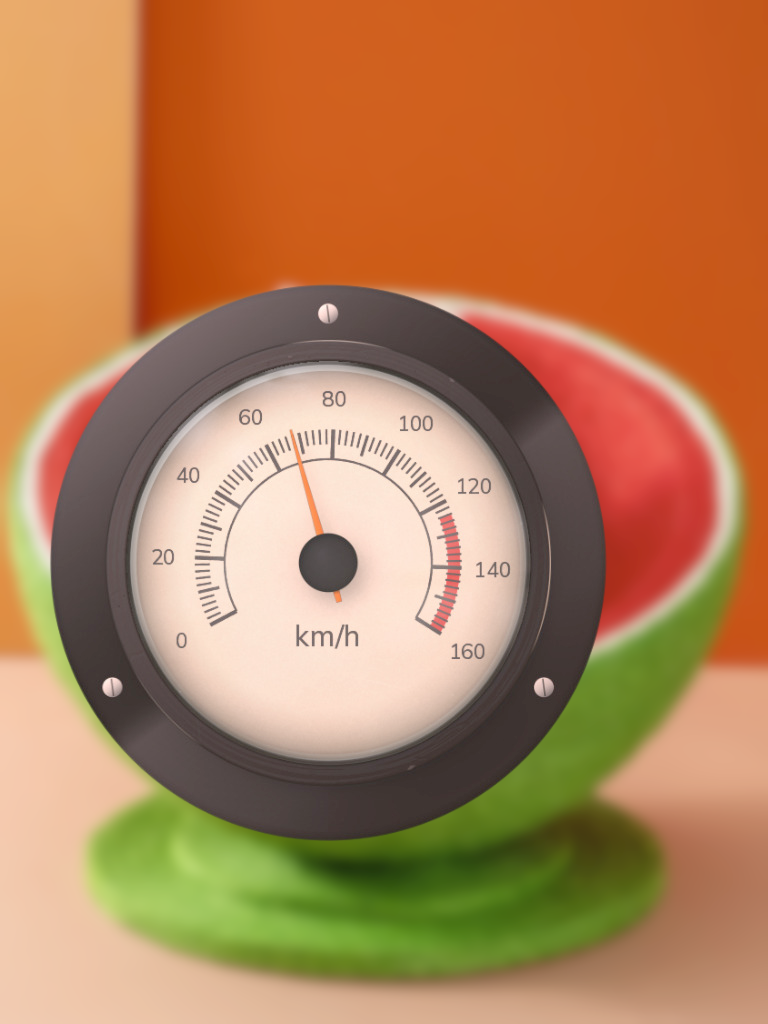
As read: **68** km/h
